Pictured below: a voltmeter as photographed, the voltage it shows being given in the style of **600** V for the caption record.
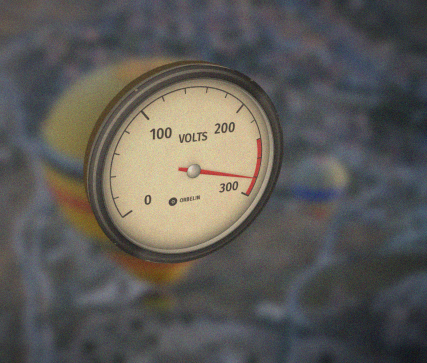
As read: **280** V
